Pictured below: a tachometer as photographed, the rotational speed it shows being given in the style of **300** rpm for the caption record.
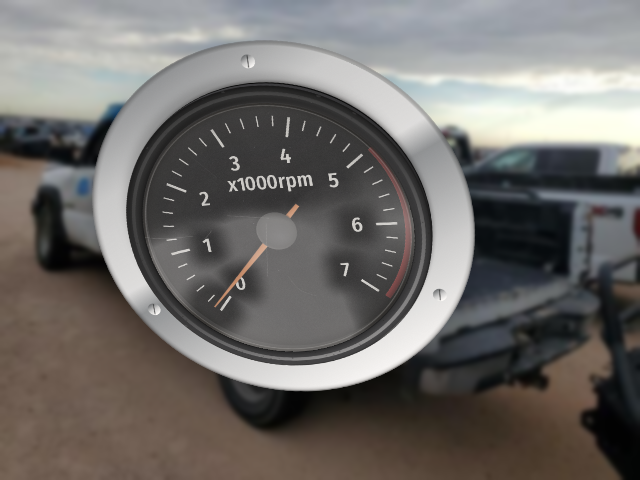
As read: **100** rpm
